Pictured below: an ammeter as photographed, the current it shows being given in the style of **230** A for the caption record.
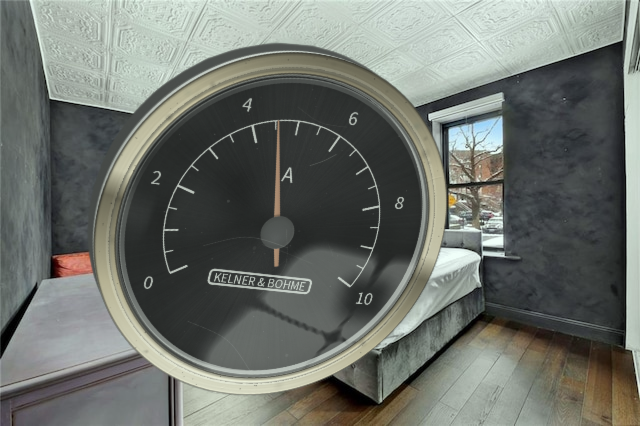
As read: **4.5** A
